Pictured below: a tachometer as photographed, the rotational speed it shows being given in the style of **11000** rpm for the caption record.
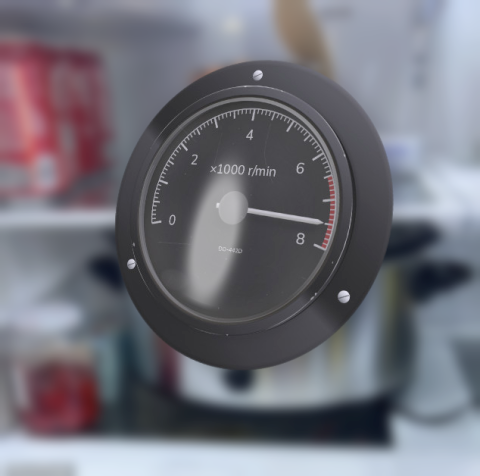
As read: **7500** rpm
